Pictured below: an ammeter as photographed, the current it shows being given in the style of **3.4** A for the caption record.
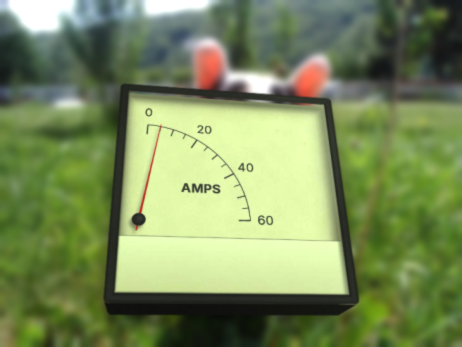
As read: **5** A
